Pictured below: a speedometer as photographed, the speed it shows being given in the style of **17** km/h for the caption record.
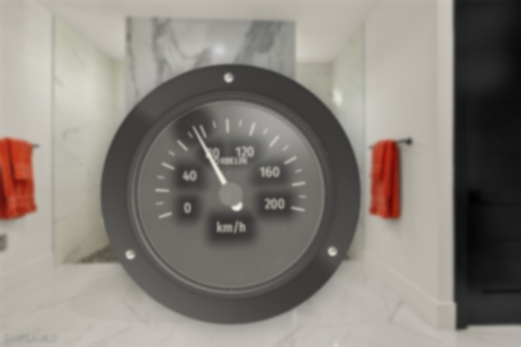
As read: **75** km/h
